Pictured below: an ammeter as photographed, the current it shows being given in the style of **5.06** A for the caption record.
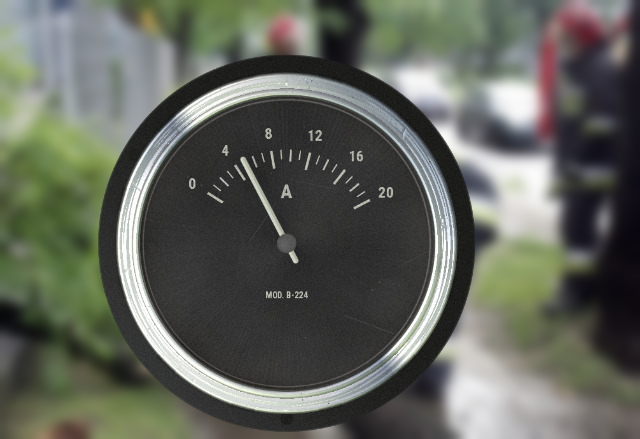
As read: **5** A
